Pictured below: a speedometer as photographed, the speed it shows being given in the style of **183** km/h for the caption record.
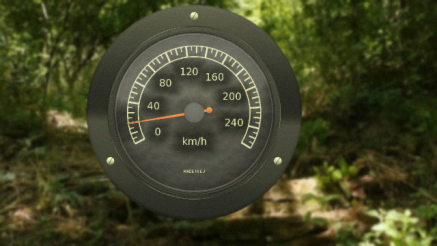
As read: **20** km/h
